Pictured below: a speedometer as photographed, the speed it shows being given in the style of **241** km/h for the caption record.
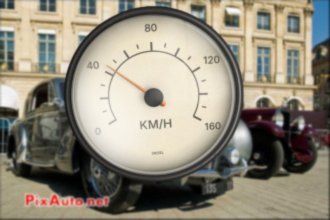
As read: **45** km/h
